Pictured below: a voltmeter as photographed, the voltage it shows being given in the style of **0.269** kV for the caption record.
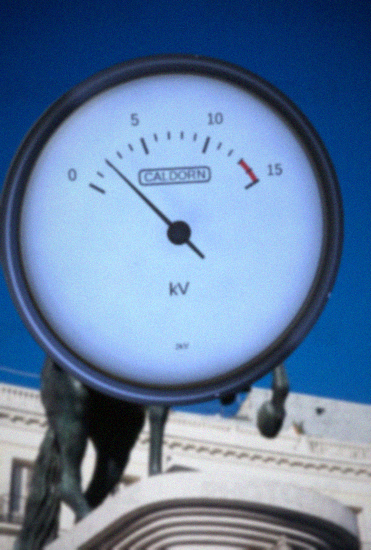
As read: **2** kV
